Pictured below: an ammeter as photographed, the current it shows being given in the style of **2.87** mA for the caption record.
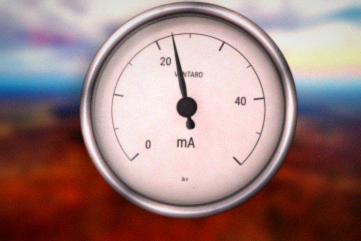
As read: **22.5** mA
